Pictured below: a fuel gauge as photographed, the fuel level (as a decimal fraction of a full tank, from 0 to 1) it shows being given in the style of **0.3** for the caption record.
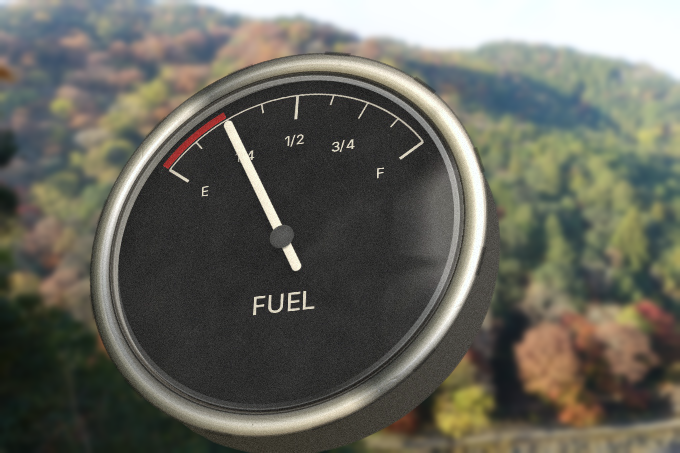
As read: **0.25**
